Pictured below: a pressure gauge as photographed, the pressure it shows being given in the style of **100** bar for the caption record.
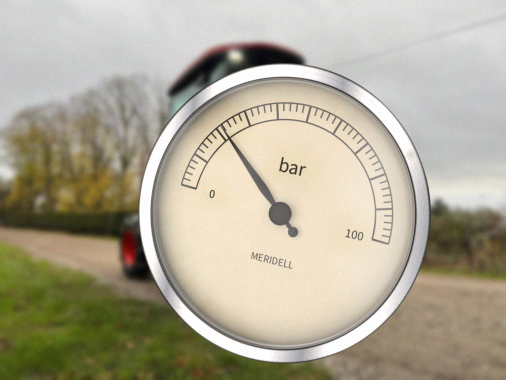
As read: **22** bar
